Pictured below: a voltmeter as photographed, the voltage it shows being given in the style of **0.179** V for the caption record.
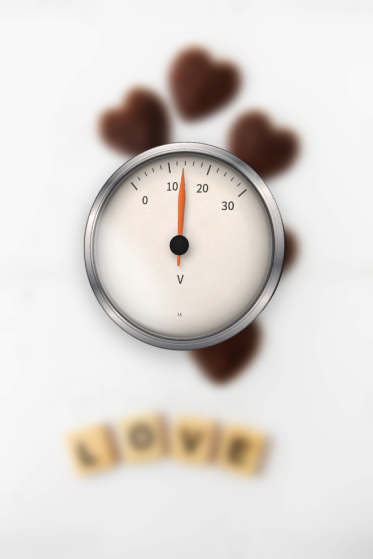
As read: **14** V
